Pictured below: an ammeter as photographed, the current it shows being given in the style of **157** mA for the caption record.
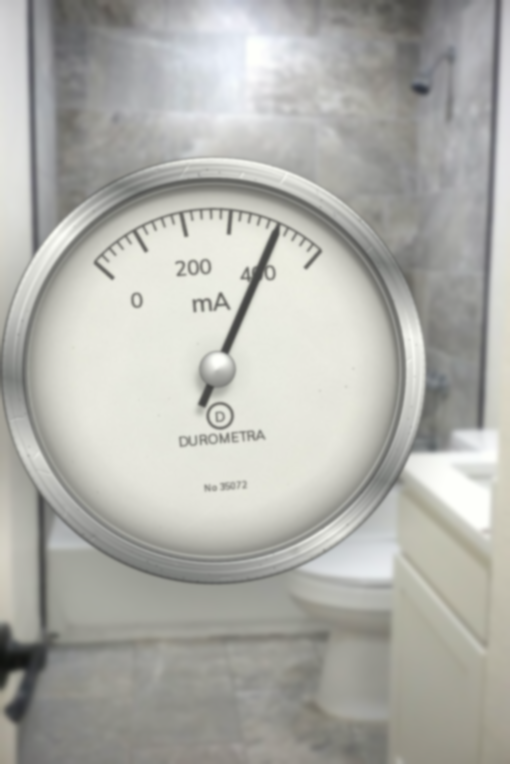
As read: **400** mA
